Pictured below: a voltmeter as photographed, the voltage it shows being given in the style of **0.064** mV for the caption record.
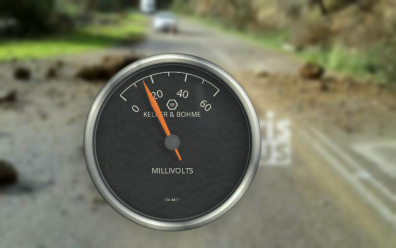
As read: **15** mV
